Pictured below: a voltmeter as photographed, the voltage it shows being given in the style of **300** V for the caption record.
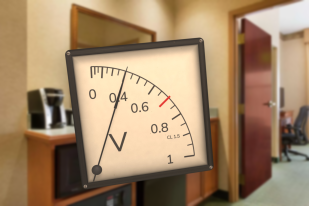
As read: **0.4** V
